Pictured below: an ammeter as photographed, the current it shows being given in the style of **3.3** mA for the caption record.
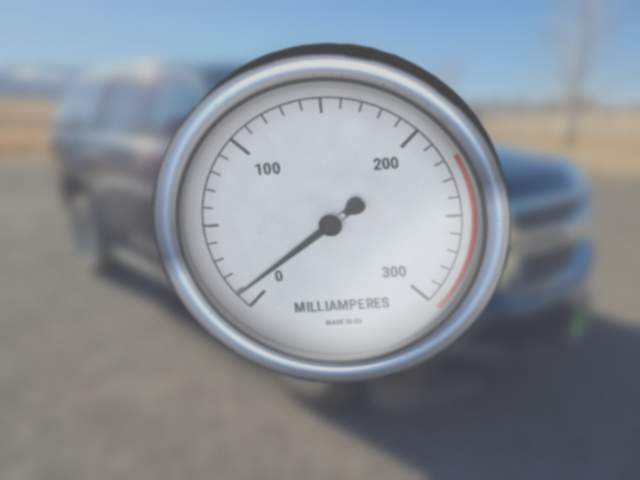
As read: **10** mA
